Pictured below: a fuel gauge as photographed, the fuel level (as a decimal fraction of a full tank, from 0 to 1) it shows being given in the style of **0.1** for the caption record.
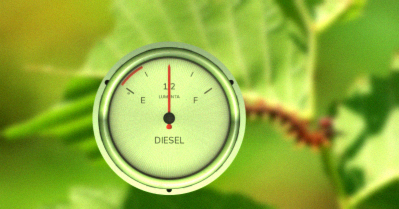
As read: **0.5**
